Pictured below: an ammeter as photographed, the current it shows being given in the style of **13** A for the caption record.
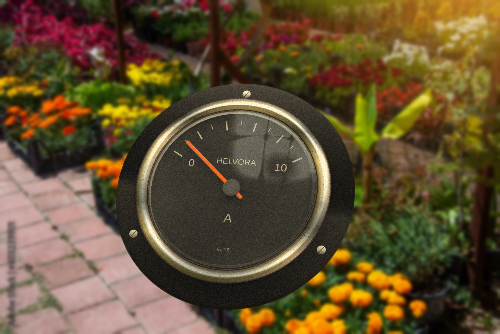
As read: **1** A
